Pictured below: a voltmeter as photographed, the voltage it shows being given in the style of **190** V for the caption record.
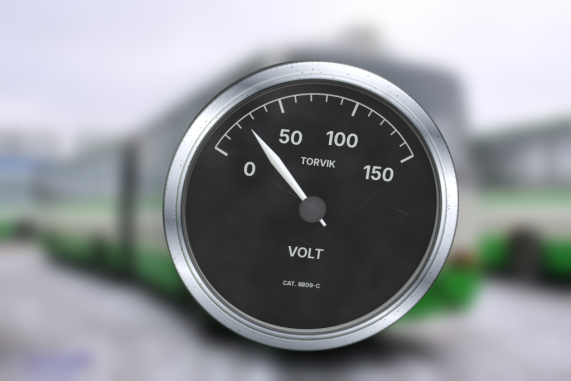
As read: **25** V
